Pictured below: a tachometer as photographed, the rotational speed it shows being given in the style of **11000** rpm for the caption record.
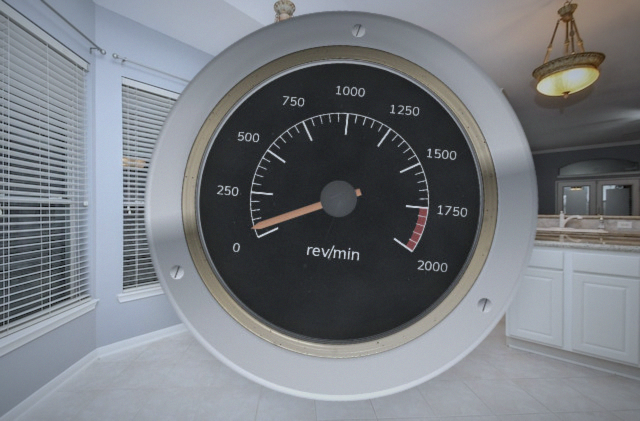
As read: **50** rpm
